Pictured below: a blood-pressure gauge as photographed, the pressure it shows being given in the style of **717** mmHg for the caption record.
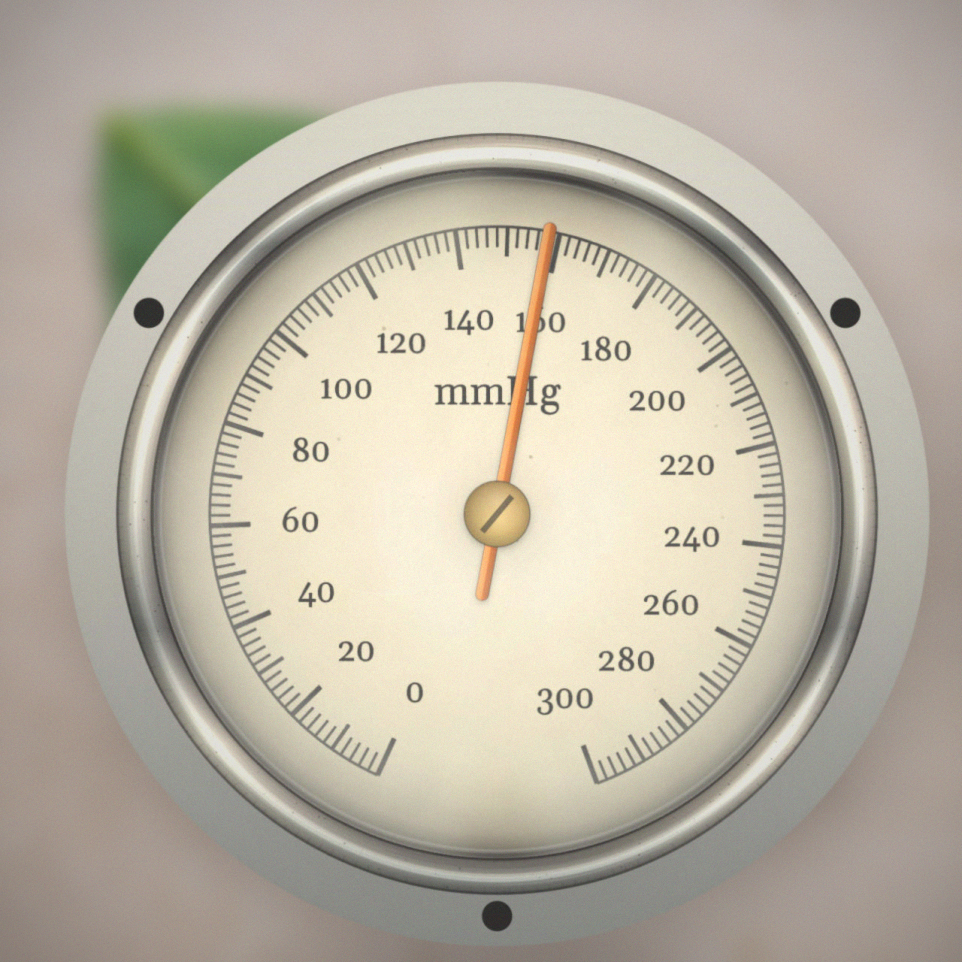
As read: **158** mmHg
